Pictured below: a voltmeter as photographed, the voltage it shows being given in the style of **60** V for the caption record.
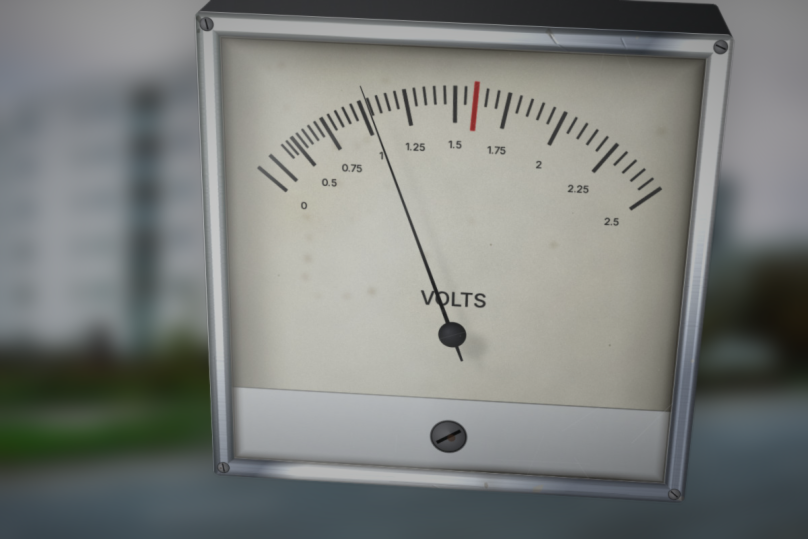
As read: **1.05** V
